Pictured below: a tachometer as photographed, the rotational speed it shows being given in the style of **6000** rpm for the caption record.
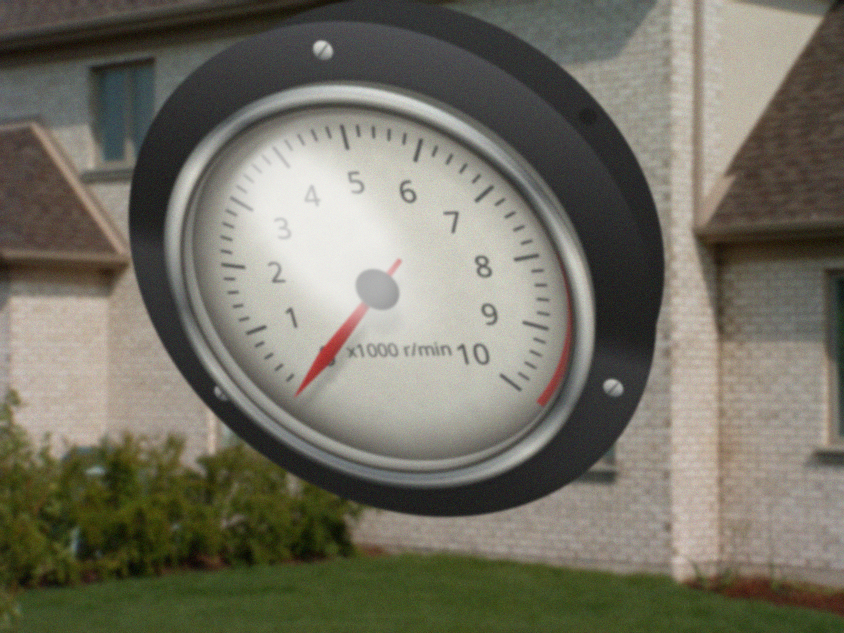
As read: **0** rpm
